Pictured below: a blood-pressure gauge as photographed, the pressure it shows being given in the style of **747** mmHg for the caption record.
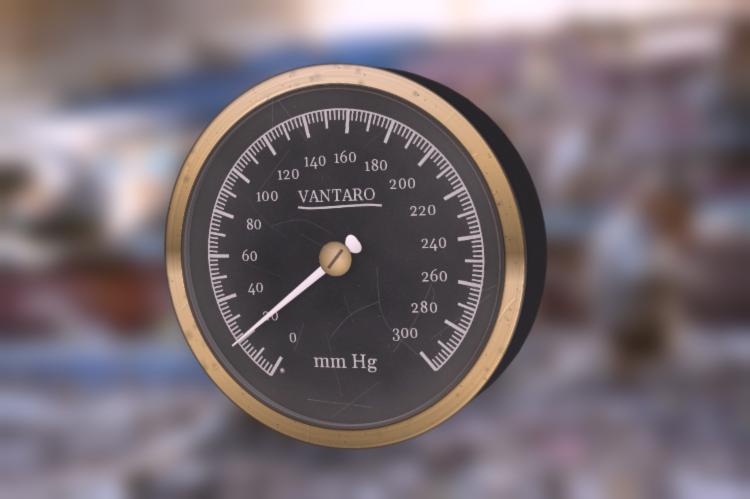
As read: **20** mmHg
